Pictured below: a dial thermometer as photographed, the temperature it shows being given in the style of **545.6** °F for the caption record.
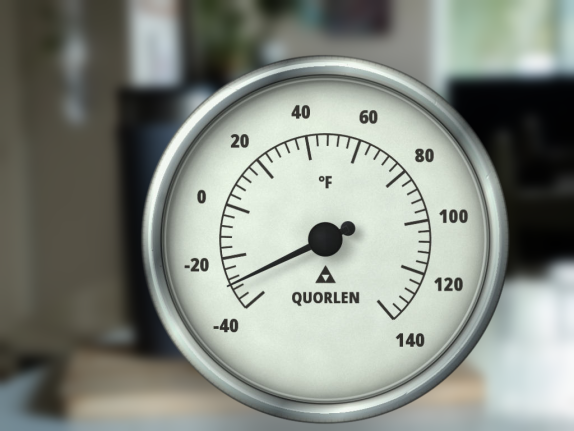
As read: **-30** °F
